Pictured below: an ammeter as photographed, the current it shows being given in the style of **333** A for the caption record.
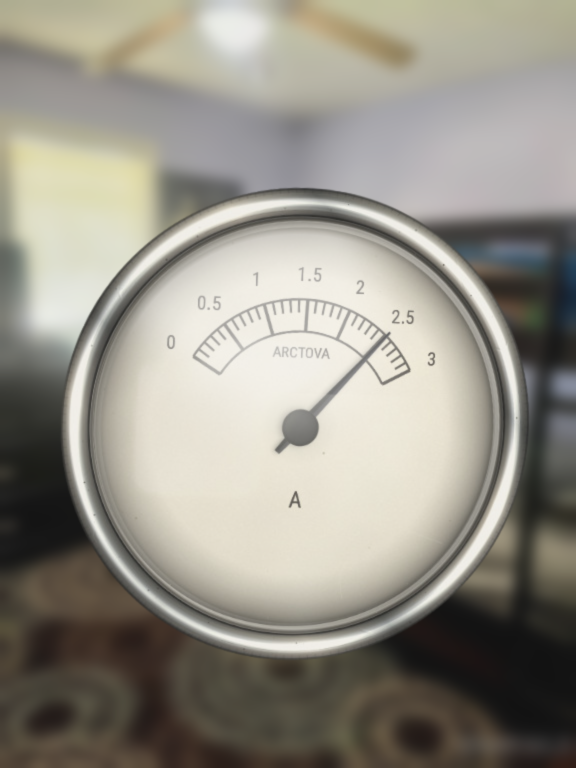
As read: **2.5** A
